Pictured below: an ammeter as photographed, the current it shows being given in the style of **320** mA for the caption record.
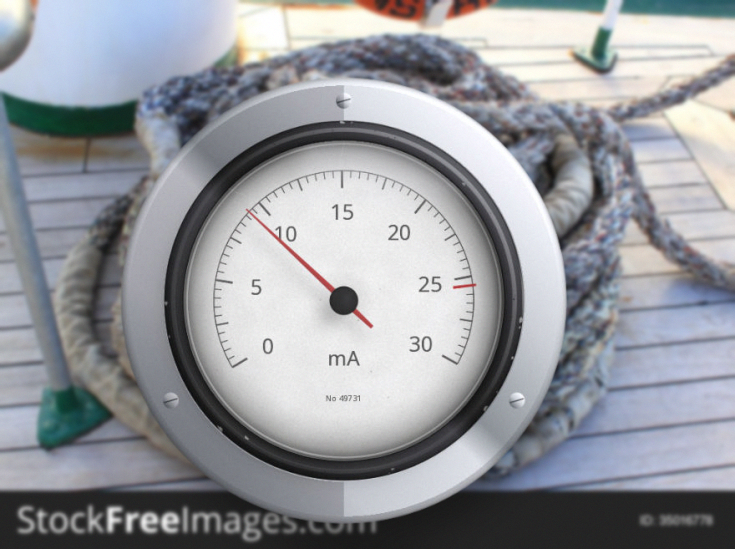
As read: **9.25** mA
